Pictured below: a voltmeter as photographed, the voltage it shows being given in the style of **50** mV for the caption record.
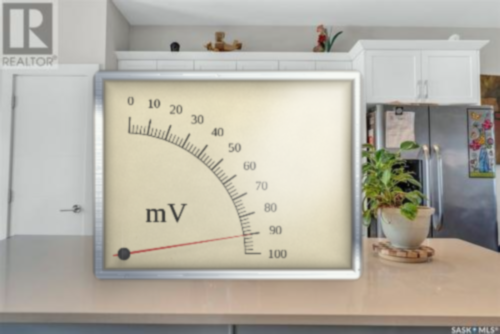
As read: **90** mV
